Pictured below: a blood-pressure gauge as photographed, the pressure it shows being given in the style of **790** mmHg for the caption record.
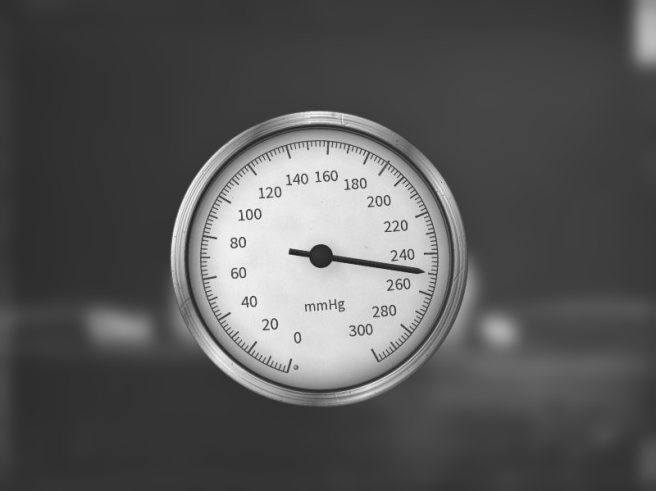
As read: **250** mmHg
